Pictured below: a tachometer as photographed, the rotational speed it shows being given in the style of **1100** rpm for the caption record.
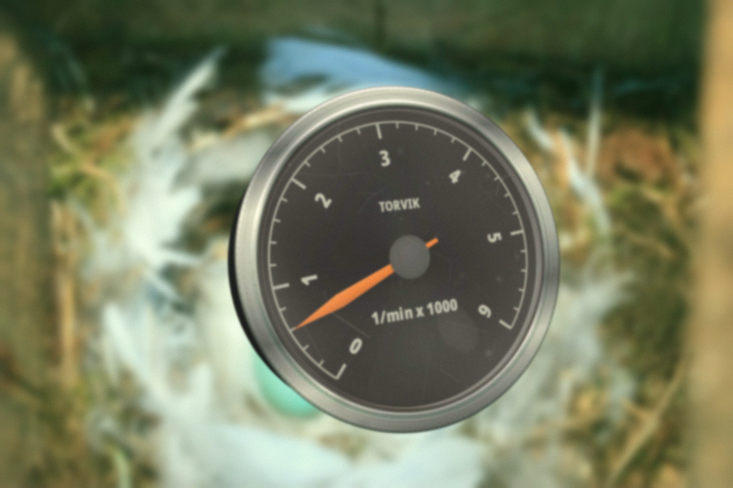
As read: **600** rpm
